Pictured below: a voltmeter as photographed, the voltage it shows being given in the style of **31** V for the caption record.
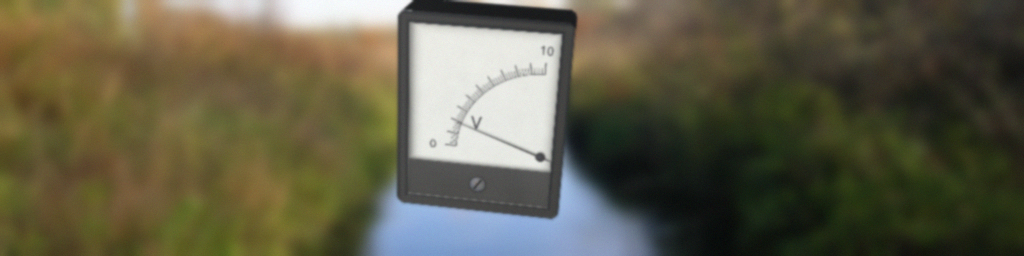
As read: **2** V
